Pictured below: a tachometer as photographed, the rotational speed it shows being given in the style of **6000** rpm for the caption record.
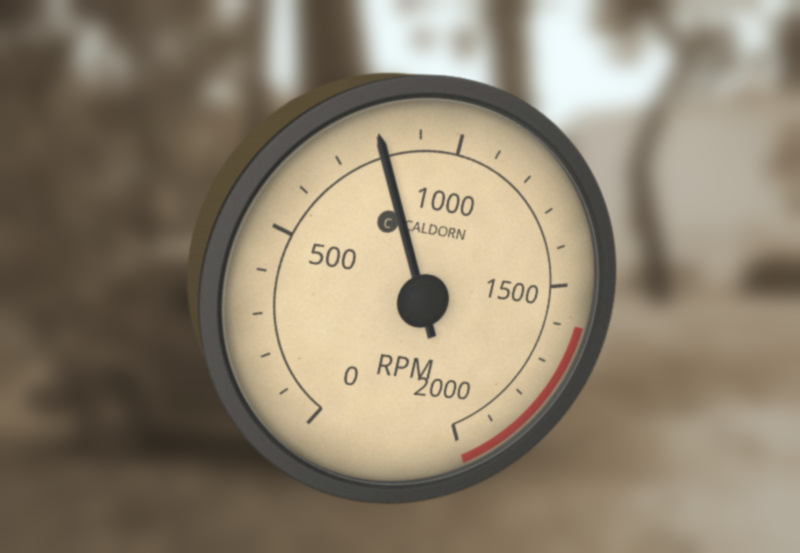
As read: **800** rpm
